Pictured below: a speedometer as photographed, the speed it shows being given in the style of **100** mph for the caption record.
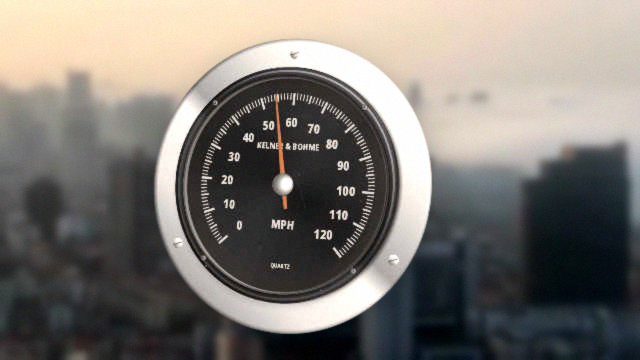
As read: **55** mph
